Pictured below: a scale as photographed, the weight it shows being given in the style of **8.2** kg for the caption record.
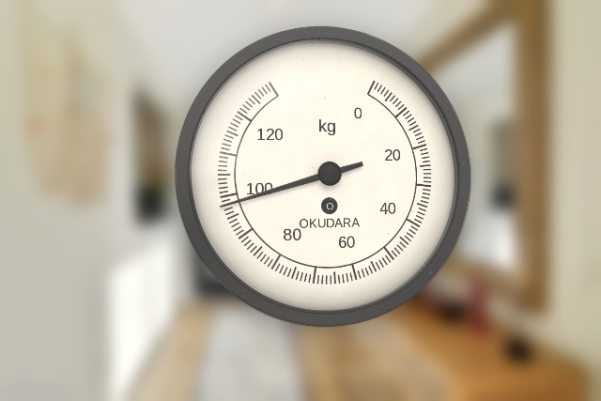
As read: **98** kg
